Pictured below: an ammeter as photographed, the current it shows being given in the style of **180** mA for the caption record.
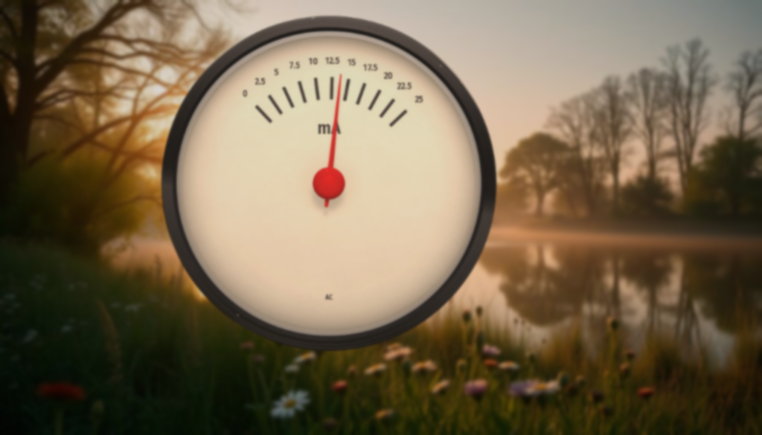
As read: **13.75** mA
